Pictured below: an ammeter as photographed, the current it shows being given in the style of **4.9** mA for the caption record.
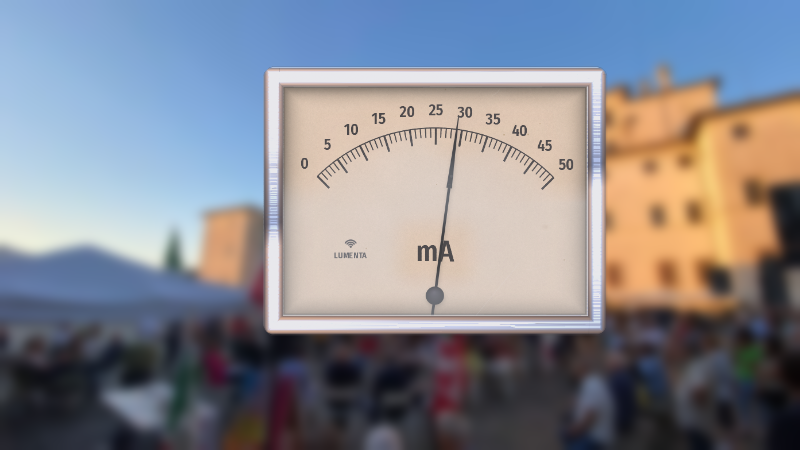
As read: **29** mA
